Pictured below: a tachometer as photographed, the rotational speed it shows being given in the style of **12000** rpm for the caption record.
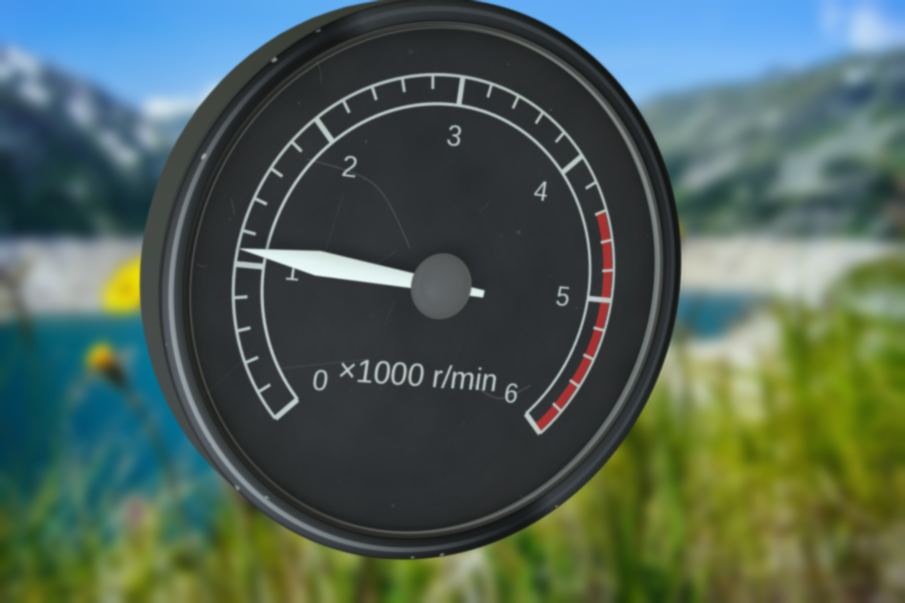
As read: **1100** rpm
